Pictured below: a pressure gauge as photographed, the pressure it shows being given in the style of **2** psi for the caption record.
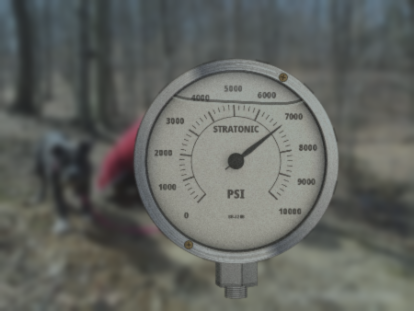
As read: **7000** psi
